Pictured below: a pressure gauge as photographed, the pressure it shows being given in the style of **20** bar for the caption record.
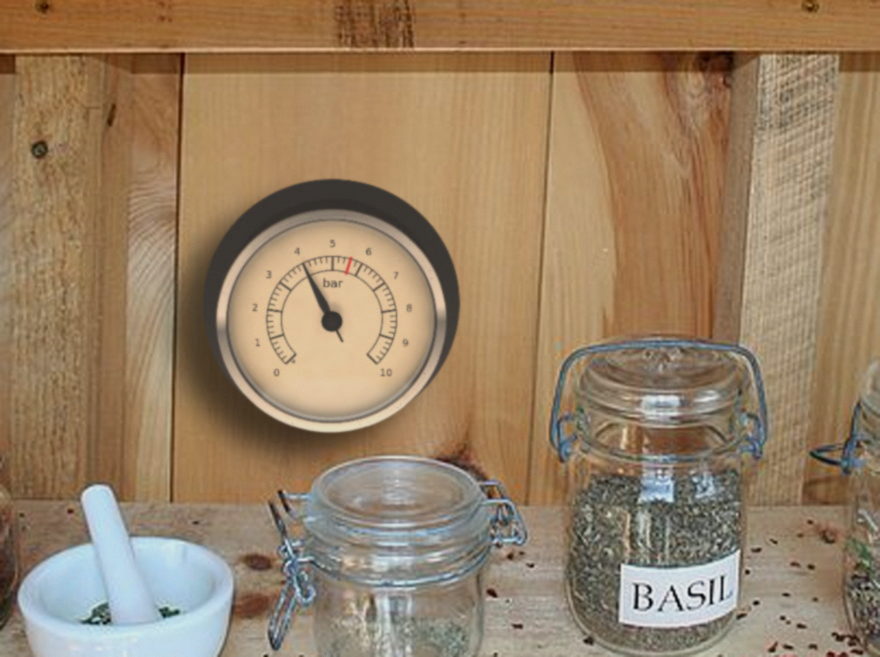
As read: **4** bar
